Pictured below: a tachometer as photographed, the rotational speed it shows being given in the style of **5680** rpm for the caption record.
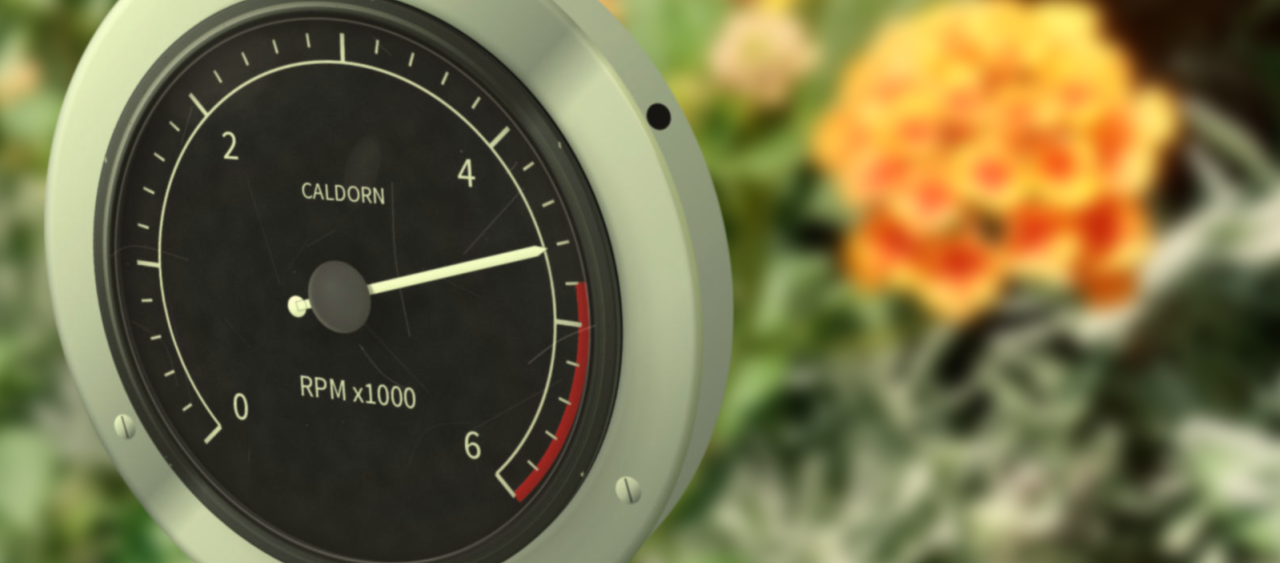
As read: **4600** rpm
